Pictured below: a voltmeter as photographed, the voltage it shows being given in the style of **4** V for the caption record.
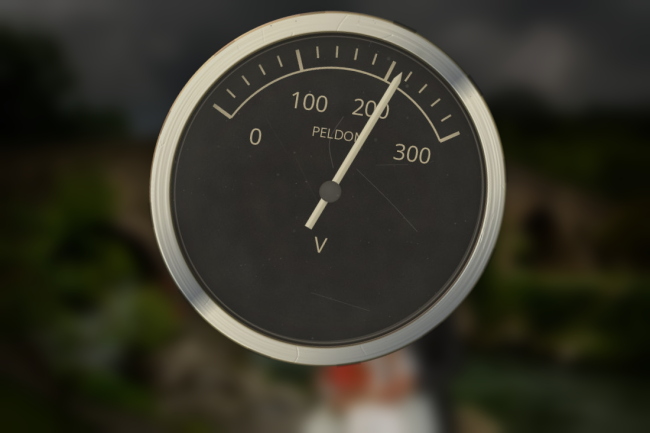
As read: **210** V
